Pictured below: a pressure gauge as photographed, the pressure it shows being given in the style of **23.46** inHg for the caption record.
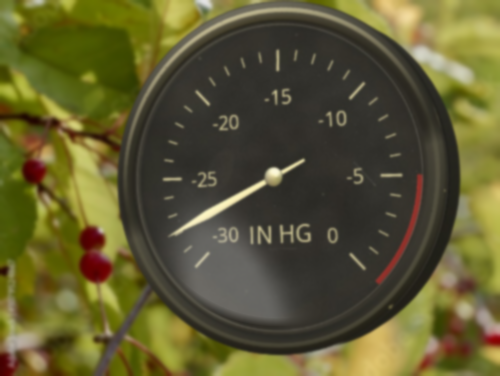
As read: **-28** inHg
